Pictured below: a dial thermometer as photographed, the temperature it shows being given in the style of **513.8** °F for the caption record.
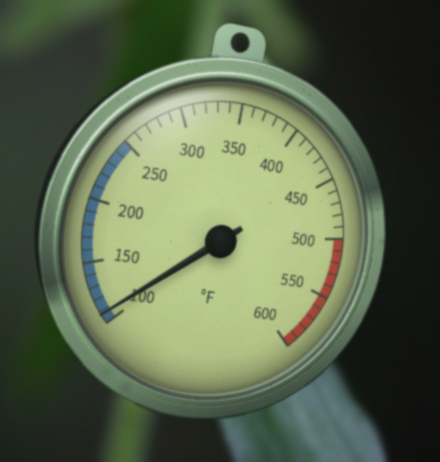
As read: **110** °F
